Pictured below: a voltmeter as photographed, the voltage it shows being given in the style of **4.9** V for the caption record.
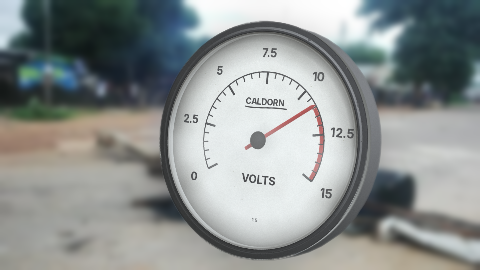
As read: **11** V
